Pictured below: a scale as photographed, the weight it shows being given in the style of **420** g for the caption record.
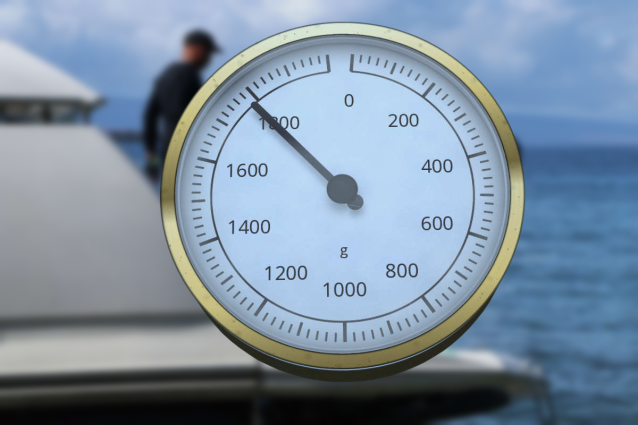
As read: **1780** g
